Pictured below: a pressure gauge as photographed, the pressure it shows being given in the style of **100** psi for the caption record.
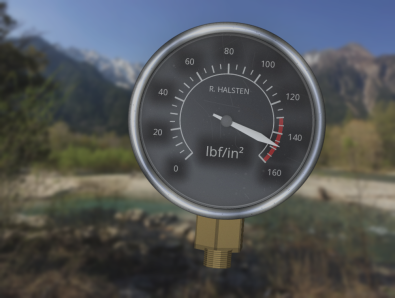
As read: **147.5** psi
